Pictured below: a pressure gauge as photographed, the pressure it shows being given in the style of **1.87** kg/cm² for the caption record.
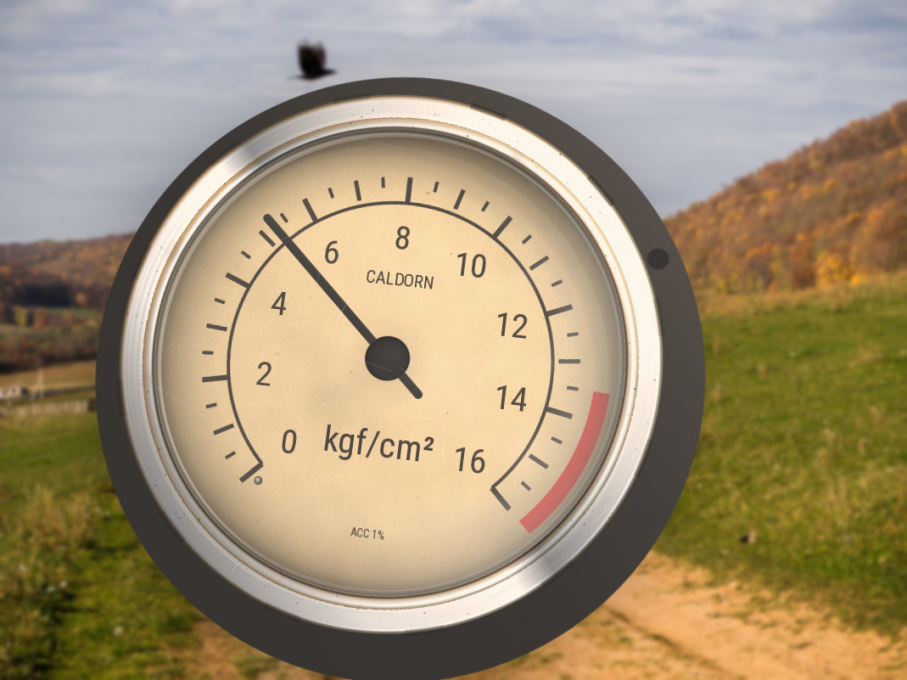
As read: **5.25** kg/cm²
